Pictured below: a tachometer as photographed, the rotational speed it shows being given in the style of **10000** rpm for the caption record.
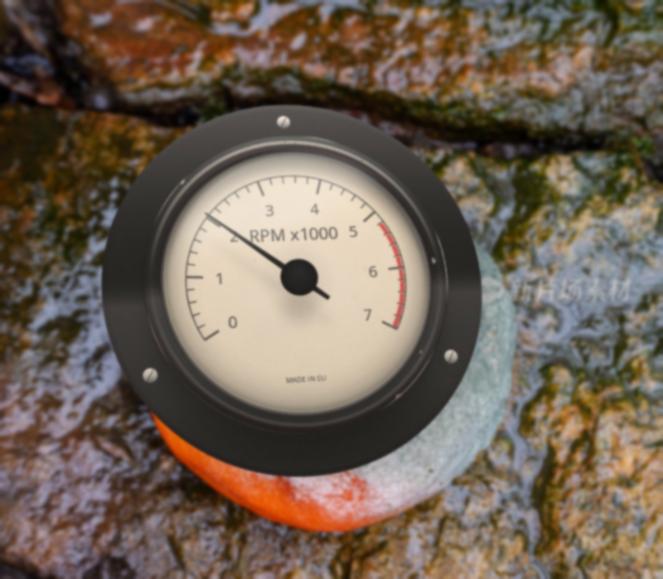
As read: **2000** rpm
